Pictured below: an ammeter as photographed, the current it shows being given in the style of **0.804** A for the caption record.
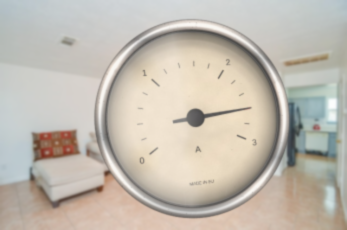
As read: **2.6** A
